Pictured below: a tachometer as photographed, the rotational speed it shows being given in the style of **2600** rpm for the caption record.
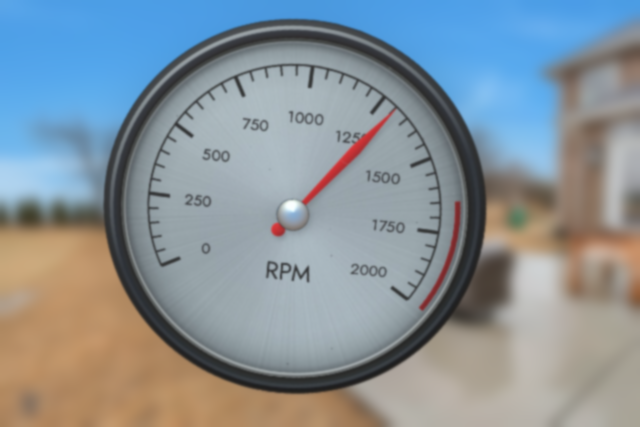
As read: **1300** rpm
